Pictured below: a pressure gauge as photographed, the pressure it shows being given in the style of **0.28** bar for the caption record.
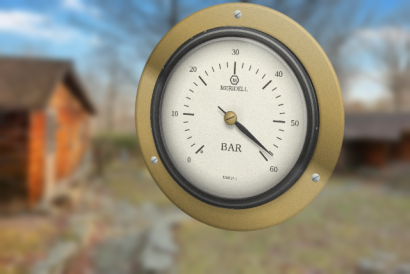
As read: **58** bar
